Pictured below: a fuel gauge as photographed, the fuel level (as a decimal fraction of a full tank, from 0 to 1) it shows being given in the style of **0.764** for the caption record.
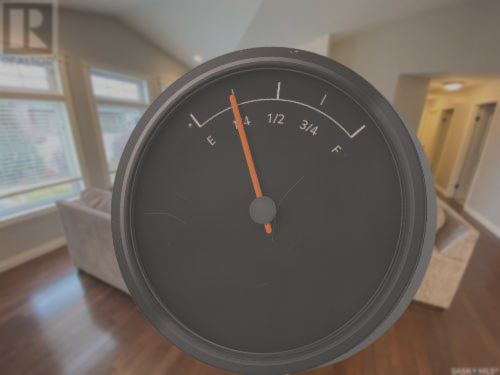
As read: **0.25**
